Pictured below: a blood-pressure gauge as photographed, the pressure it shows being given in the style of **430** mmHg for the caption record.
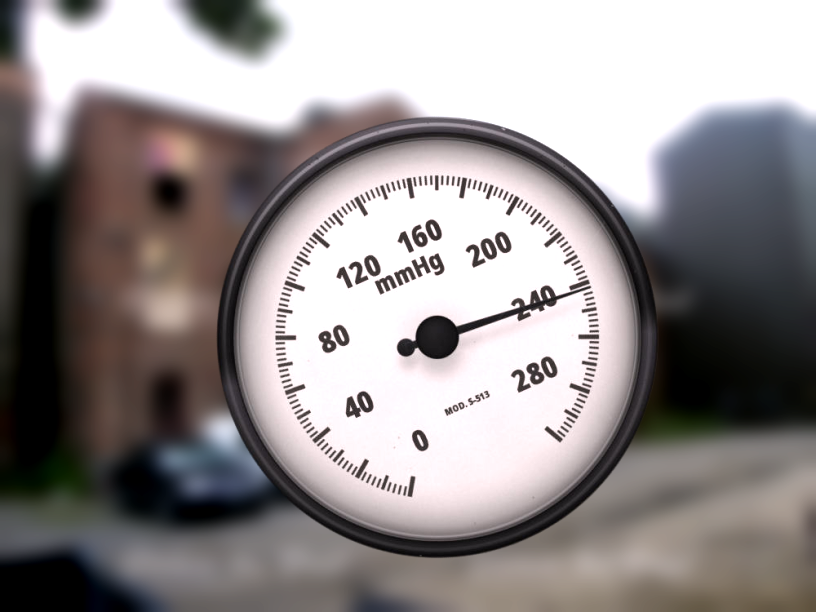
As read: **242** mmHg
